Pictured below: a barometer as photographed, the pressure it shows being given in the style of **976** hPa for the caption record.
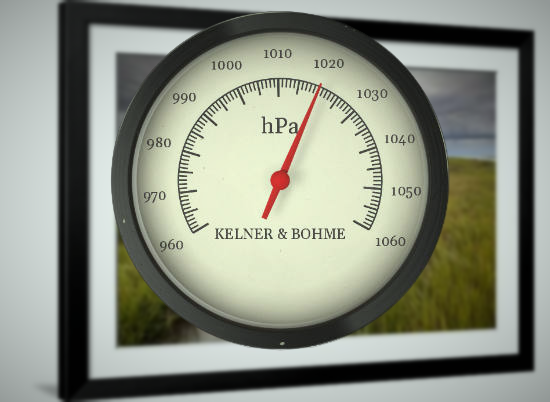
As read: **1020** hPa
